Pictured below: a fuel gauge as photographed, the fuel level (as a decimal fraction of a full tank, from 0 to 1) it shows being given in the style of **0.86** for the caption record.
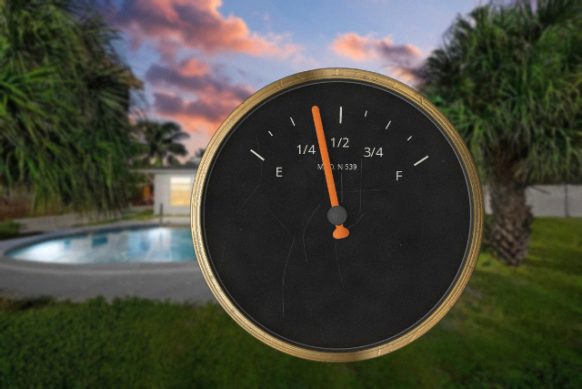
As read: **0.375**
